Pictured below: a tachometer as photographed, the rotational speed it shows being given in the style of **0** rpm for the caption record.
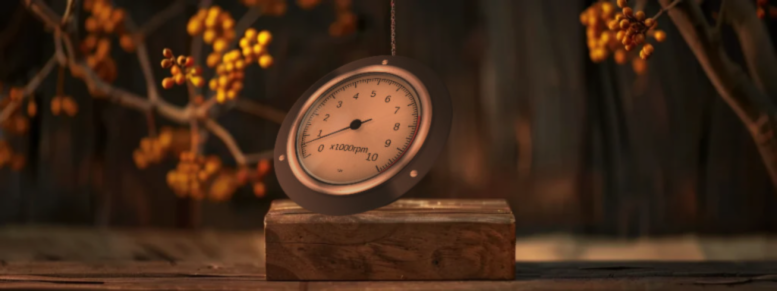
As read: **500** rpm
